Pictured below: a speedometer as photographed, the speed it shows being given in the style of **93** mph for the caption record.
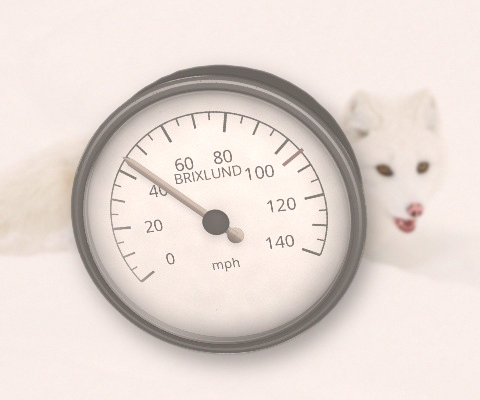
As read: **45** mph
